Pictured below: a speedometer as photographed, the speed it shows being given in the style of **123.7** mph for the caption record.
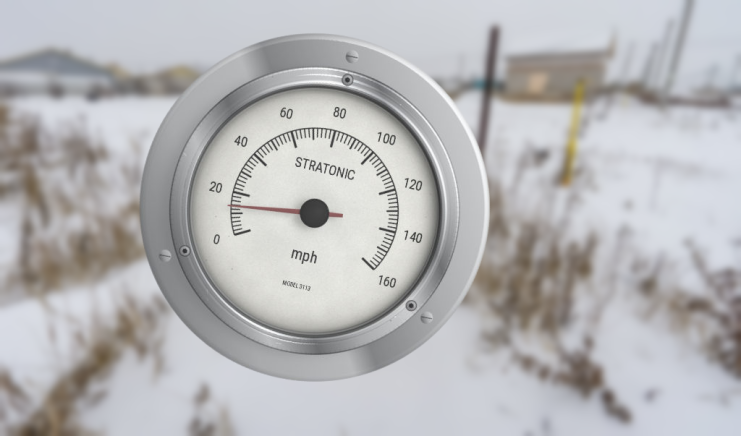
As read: **14** mph
